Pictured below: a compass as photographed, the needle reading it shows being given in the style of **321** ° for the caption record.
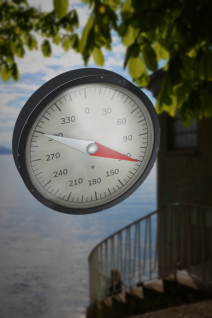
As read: **120** °
